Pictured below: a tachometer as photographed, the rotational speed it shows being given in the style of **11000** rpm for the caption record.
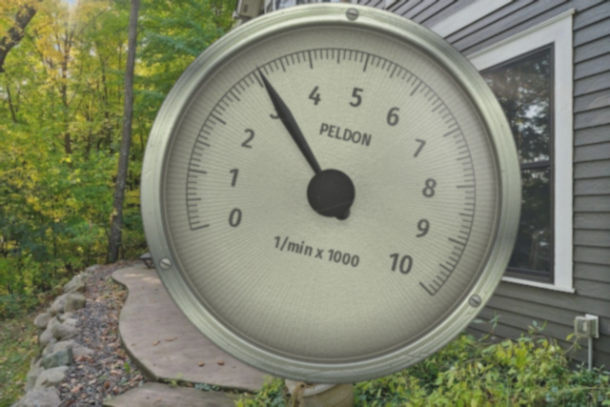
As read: **3100** rpm
